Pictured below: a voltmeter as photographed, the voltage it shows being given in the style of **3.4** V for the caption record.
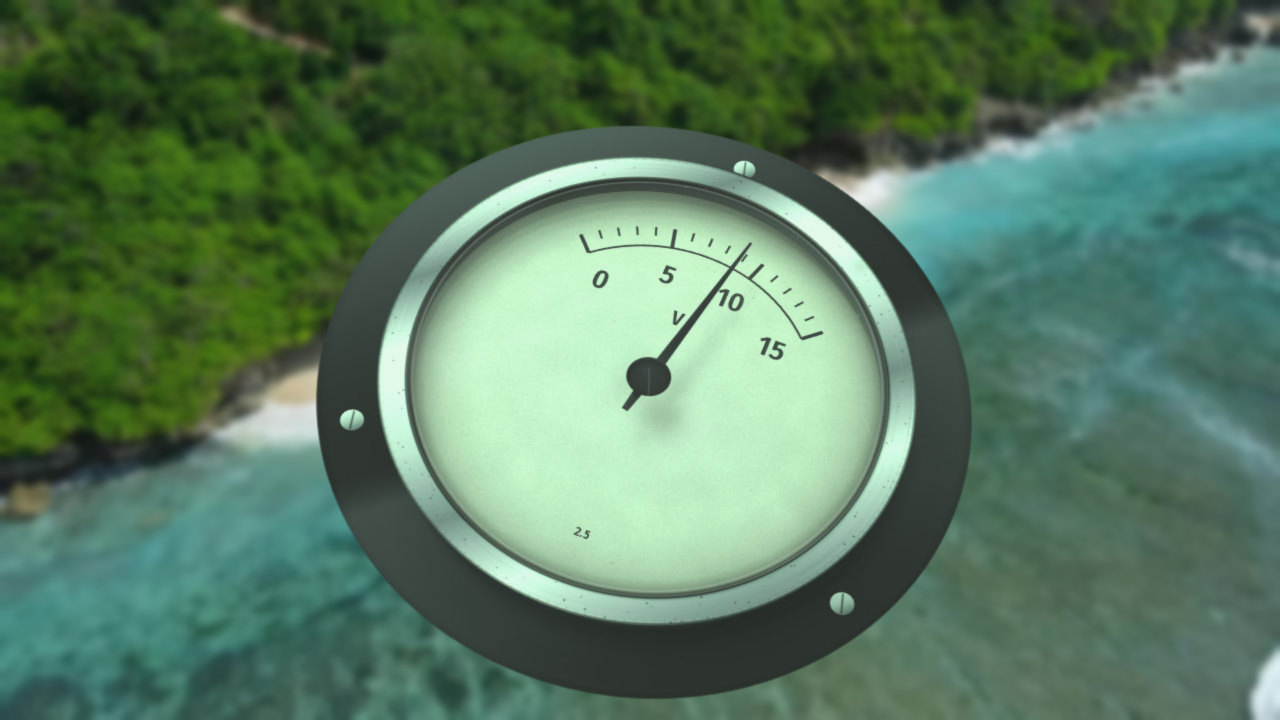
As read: **9** V
